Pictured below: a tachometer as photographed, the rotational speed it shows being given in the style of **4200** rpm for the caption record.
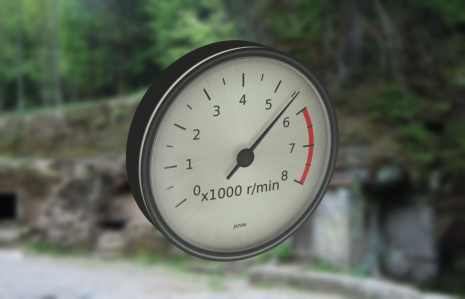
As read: **5500** rpm
